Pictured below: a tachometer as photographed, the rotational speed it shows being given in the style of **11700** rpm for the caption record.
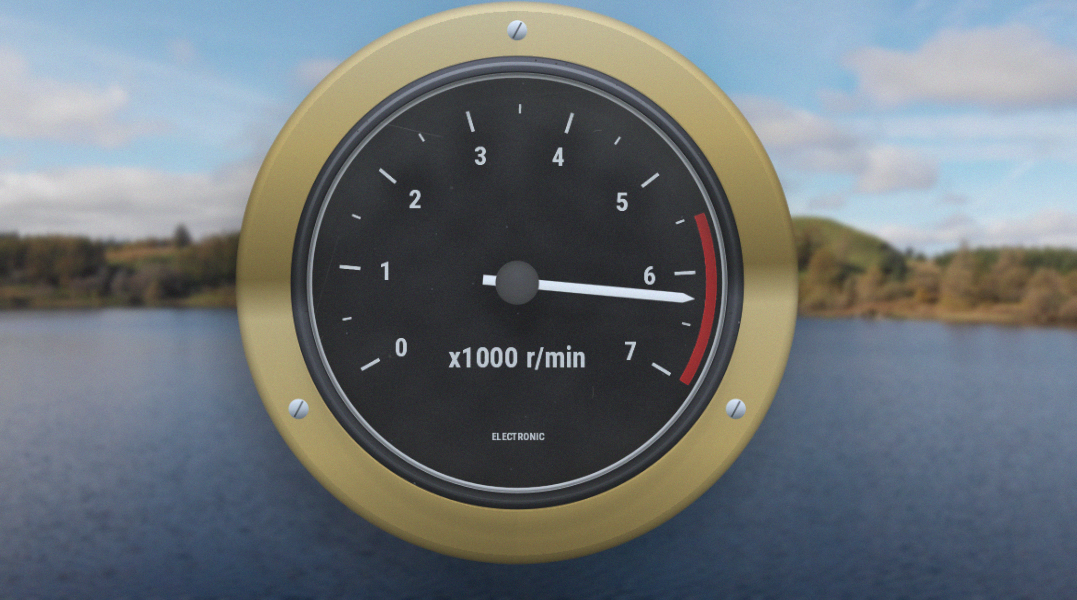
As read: **6250** rpm
